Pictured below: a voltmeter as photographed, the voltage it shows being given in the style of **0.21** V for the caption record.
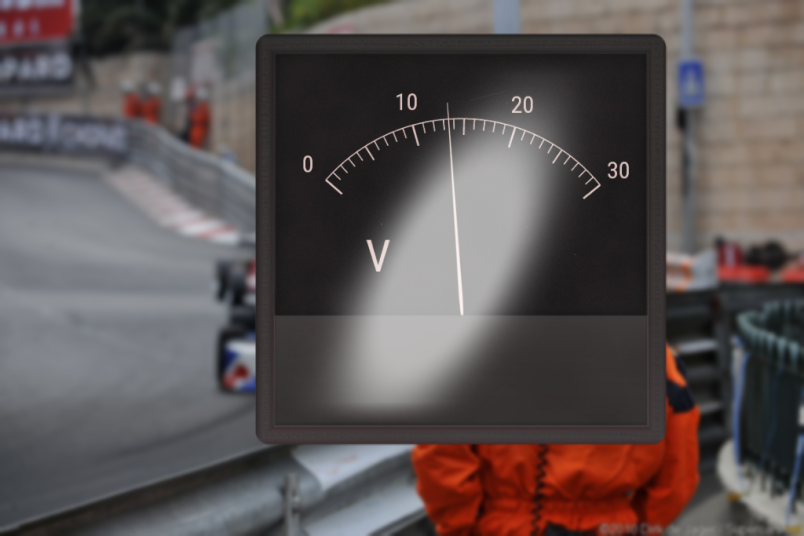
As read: **13.5** V
